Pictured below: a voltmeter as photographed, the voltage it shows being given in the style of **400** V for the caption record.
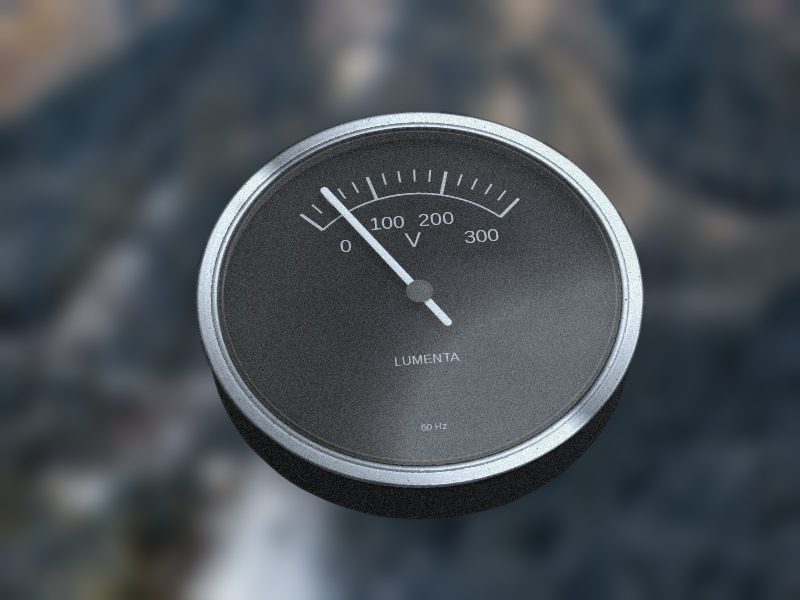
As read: **40** V
